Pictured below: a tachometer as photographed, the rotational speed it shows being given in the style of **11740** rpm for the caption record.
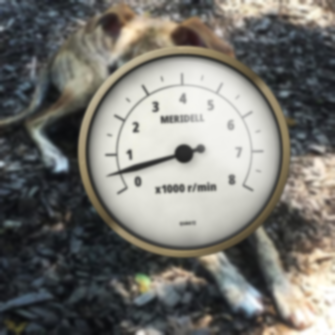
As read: **500** rpm
